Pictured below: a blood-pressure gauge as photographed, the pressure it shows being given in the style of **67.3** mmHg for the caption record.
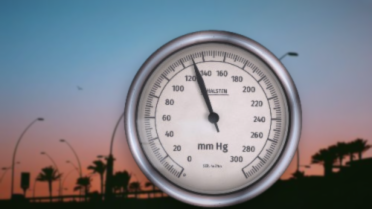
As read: **130** mmHg
